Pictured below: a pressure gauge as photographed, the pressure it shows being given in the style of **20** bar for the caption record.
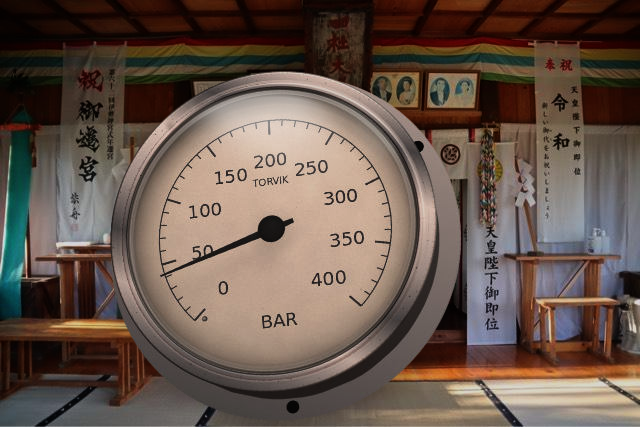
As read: **40** bar
